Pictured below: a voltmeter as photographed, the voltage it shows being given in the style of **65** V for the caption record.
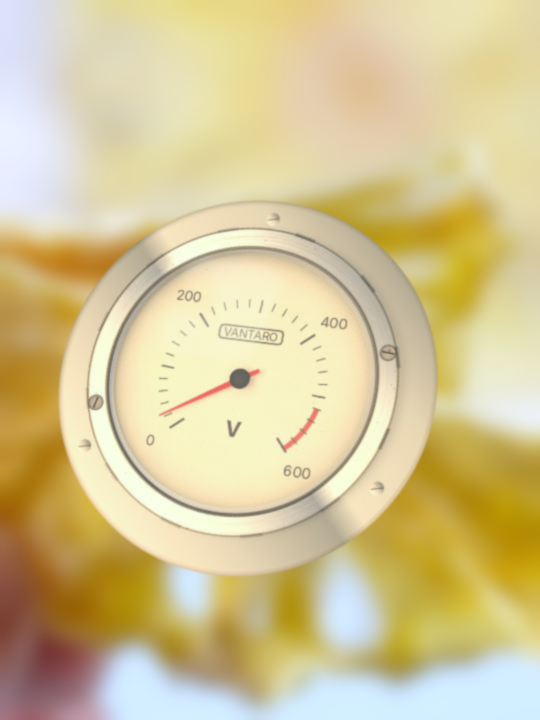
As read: **20** V
